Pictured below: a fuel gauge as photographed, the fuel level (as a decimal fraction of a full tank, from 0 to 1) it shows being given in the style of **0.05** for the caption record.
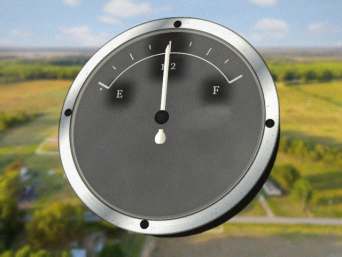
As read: **0.5**
